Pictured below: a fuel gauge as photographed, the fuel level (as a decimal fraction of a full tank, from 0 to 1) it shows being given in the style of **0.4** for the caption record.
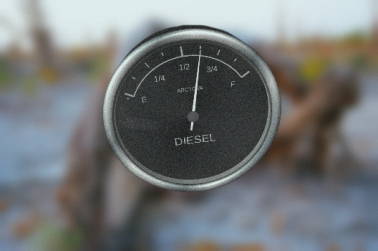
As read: **0.625**
